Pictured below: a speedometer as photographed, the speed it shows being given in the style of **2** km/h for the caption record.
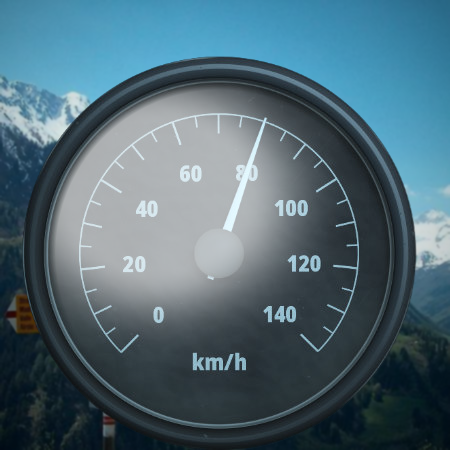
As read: **80** km/h
